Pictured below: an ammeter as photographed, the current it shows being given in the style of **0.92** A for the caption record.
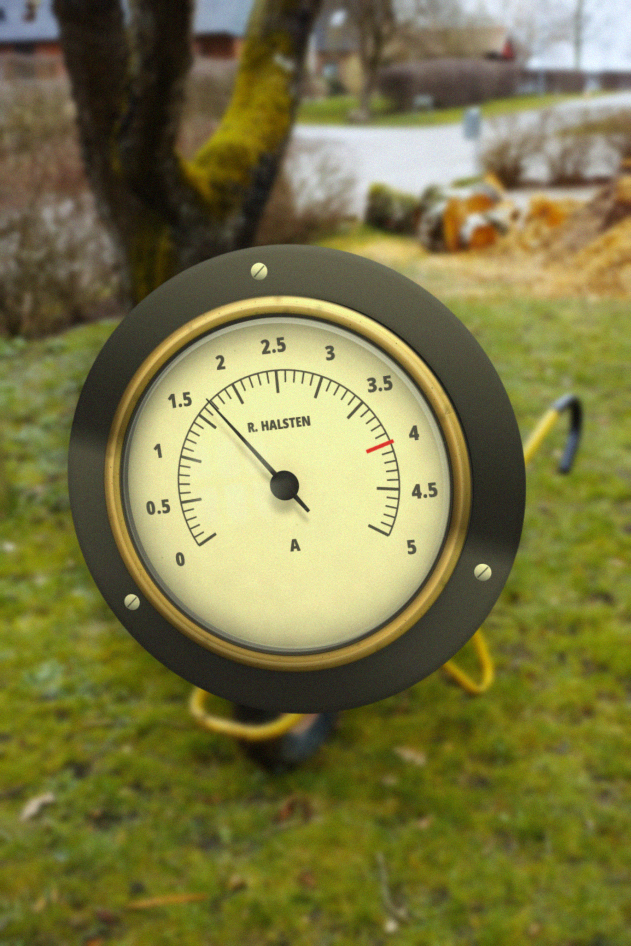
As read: **1.7** A
